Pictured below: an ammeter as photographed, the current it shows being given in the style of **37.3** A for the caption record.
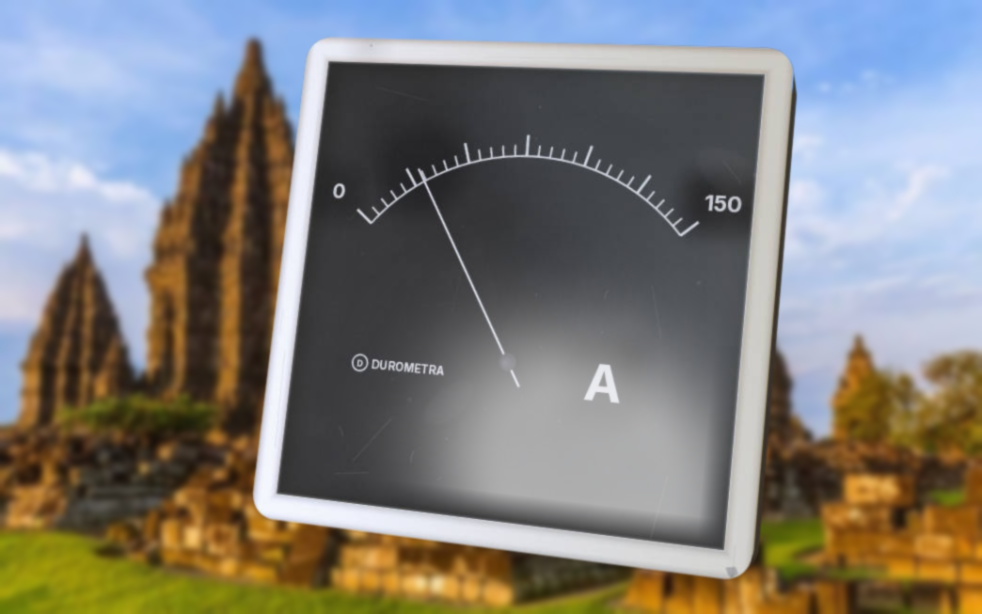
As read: **30** A
